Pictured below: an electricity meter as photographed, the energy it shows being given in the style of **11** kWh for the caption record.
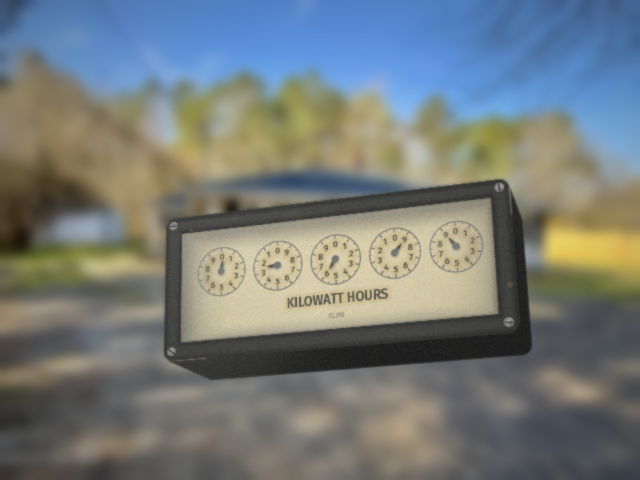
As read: **2589** kWh
